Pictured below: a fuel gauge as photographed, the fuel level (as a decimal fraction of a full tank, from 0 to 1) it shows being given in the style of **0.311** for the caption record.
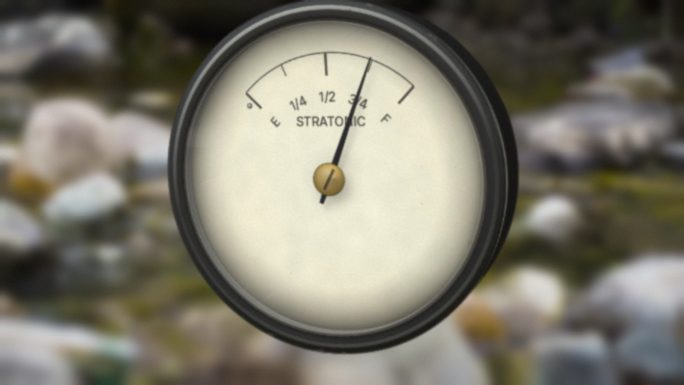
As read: **0.75**
